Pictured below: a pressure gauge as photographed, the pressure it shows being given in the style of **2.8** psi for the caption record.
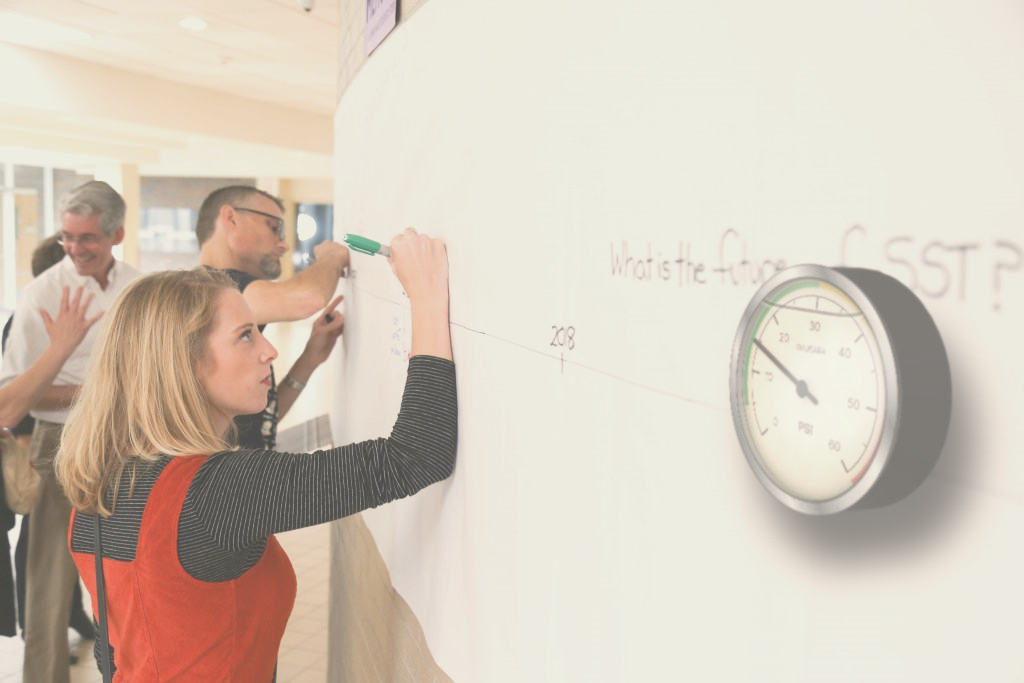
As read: **15** psi
